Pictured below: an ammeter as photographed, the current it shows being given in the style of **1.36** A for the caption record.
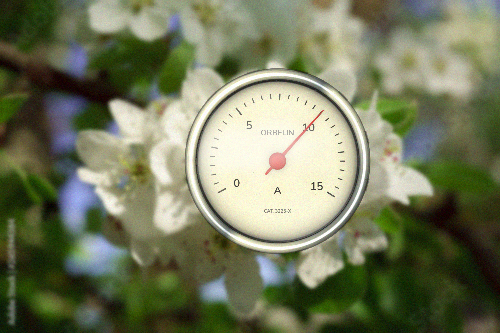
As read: **10** A
